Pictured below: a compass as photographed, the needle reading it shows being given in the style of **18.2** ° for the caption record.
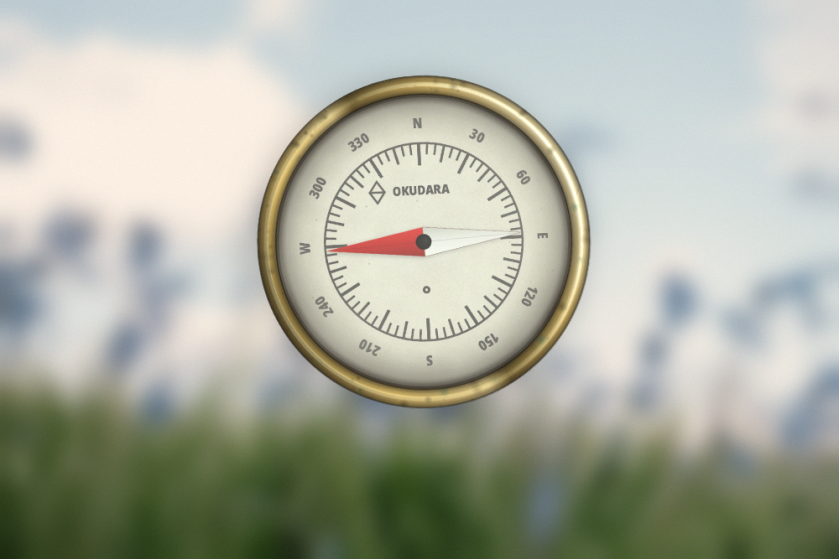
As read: **267.5** °
